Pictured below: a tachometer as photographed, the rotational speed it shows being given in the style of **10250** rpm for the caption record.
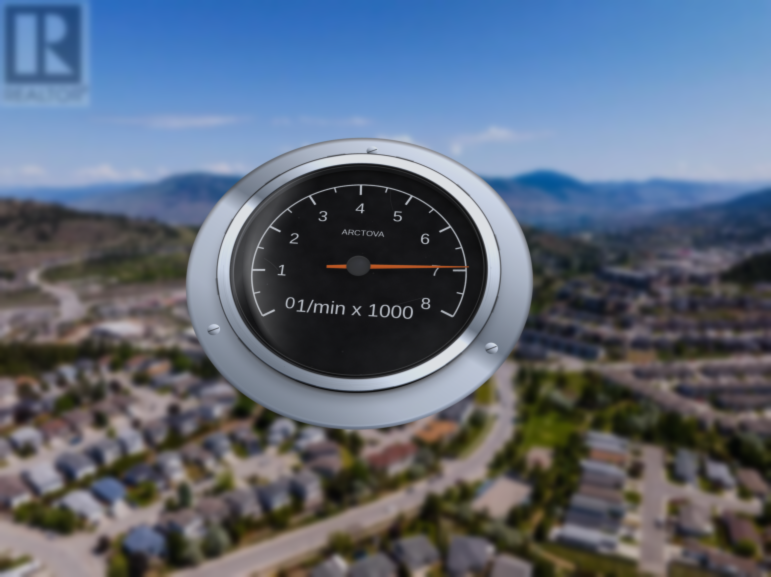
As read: **7000** rpm
